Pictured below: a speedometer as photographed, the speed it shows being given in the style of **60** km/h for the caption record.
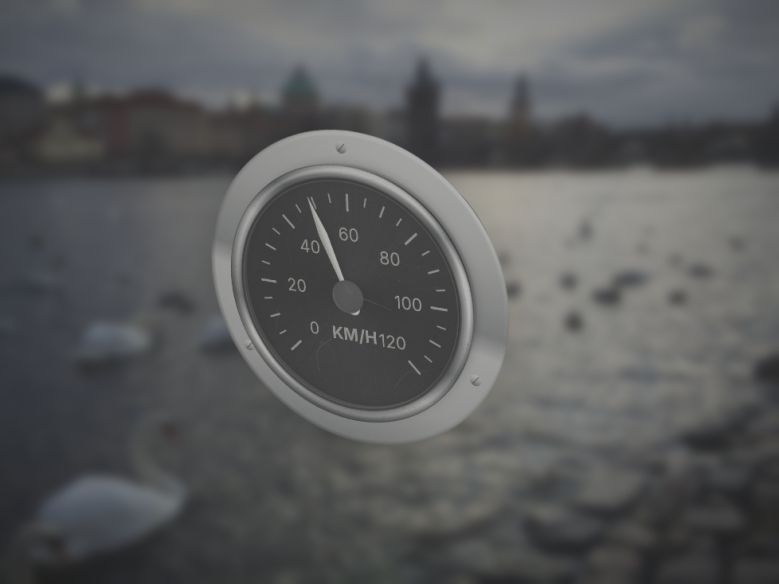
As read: **50** km/h
